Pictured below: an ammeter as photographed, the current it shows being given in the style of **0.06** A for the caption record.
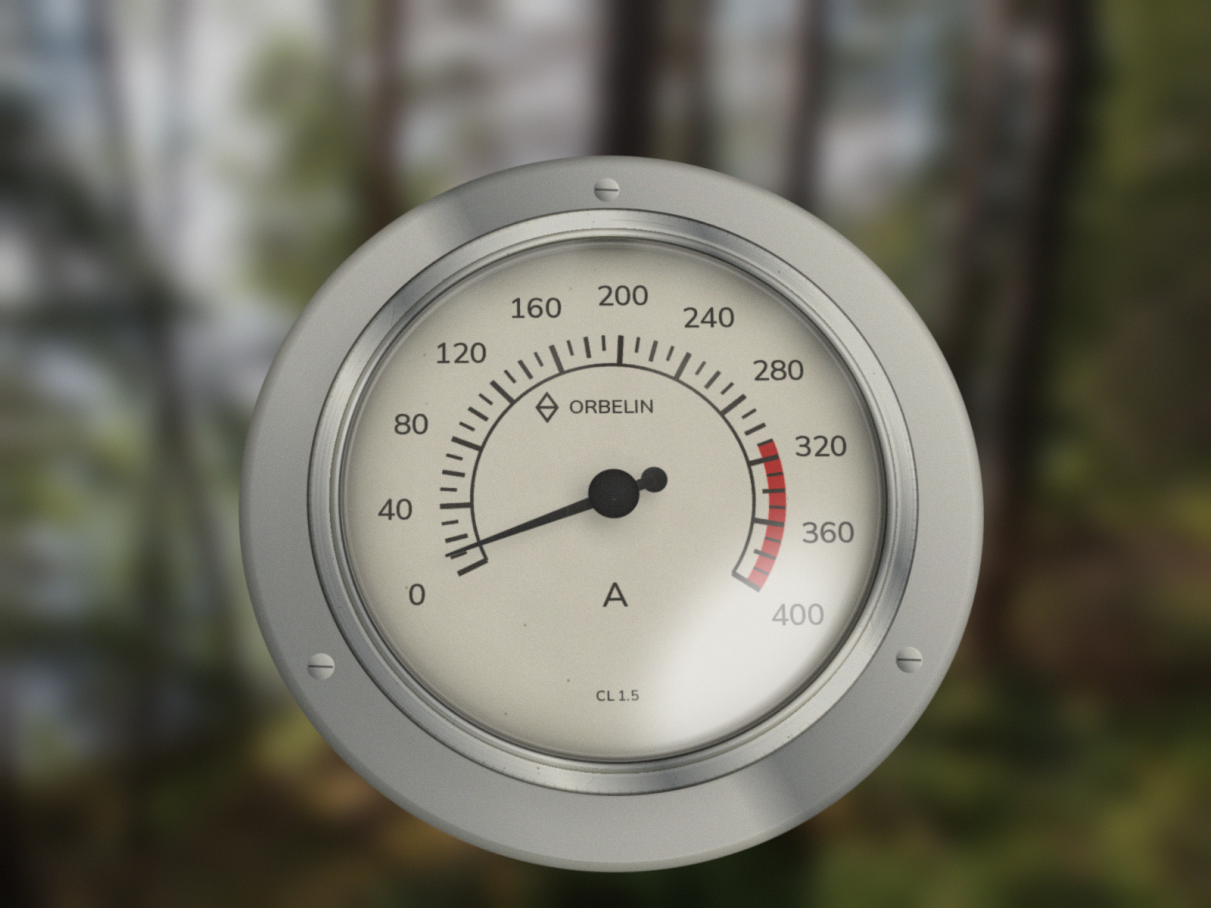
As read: **10** A
